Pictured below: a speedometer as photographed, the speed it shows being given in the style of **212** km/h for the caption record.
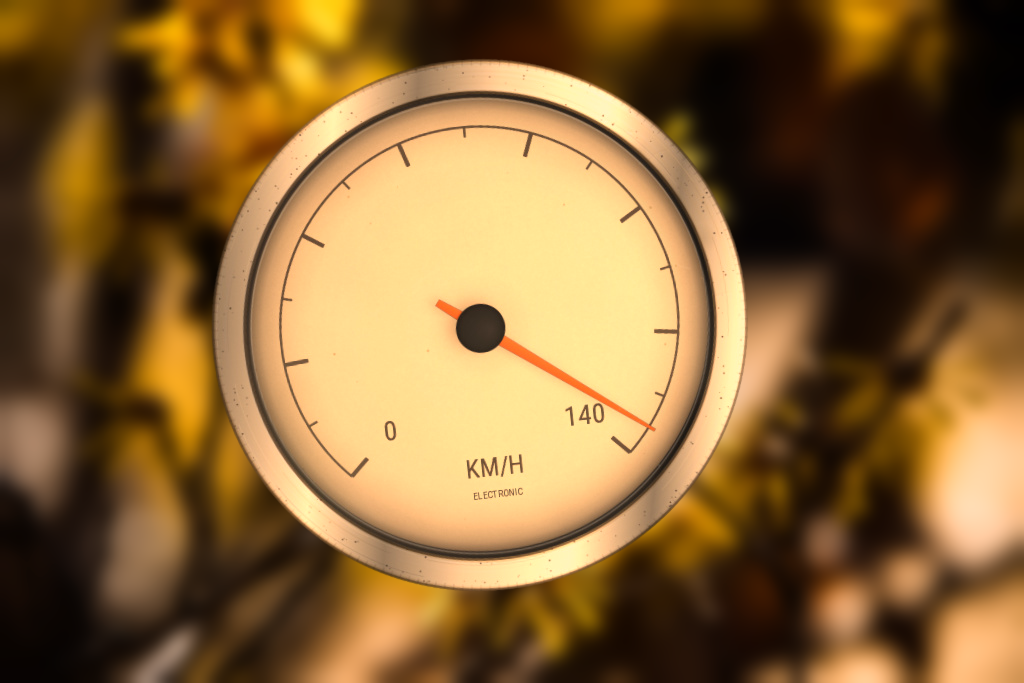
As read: **135** km/h
